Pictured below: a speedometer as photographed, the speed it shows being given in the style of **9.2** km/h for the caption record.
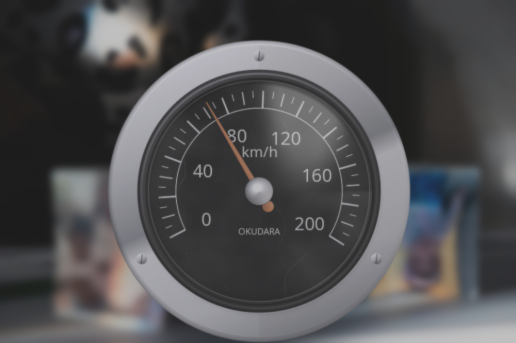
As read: **72.5** km/h
